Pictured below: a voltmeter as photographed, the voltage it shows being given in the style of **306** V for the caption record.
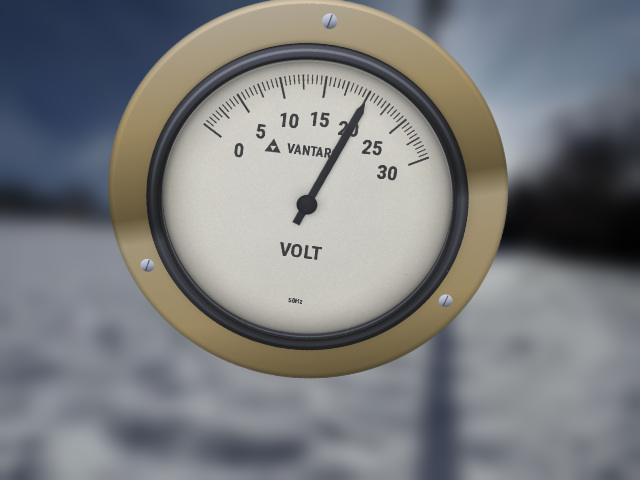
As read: **20** V
